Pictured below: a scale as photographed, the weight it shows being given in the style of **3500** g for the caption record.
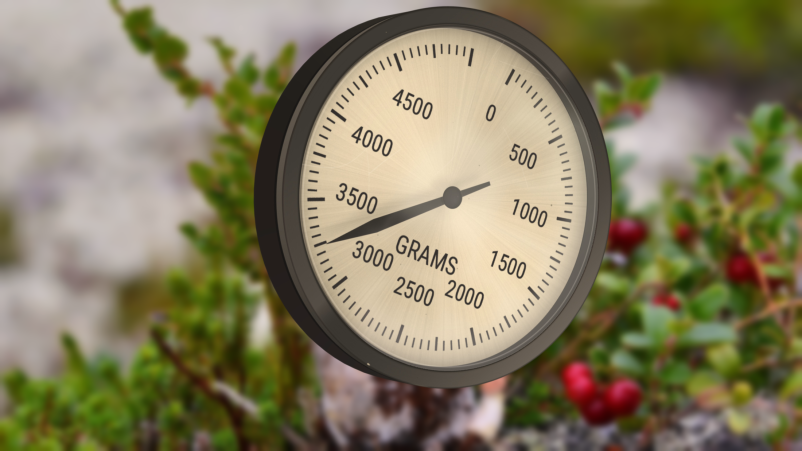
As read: **3250** g
